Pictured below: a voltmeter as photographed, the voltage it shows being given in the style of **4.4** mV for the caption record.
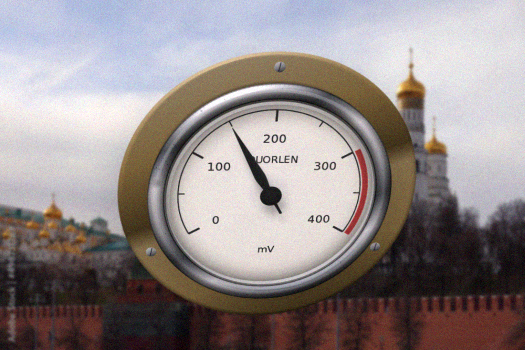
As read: **150** mV
